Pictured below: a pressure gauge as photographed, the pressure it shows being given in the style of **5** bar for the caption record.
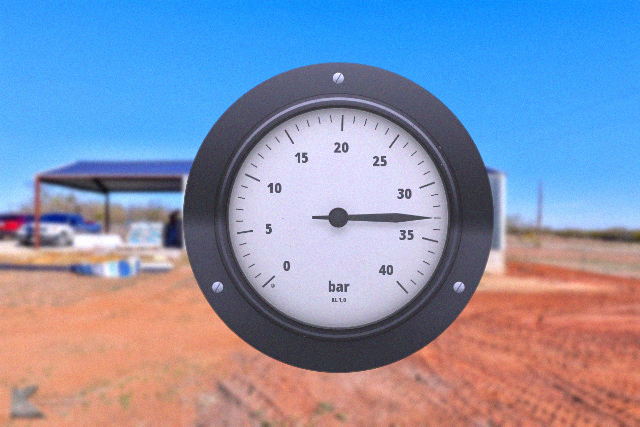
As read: **33** bar
